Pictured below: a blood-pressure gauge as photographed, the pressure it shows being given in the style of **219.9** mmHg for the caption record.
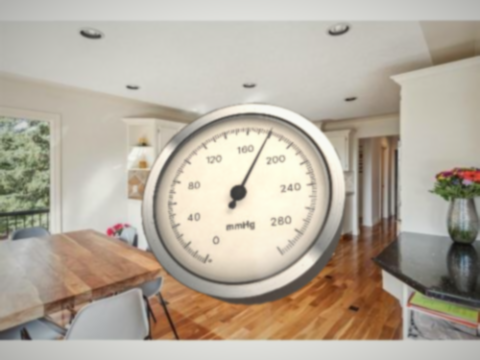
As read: **180** mmHg
